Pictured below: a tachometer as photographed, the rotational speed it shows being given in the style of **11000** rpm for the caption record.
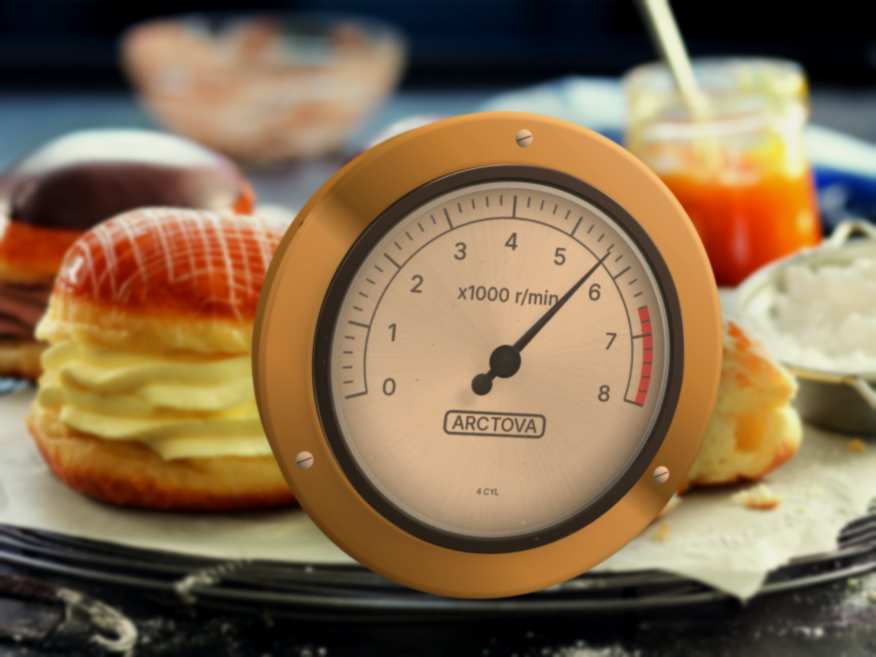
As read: **5600** rpm
